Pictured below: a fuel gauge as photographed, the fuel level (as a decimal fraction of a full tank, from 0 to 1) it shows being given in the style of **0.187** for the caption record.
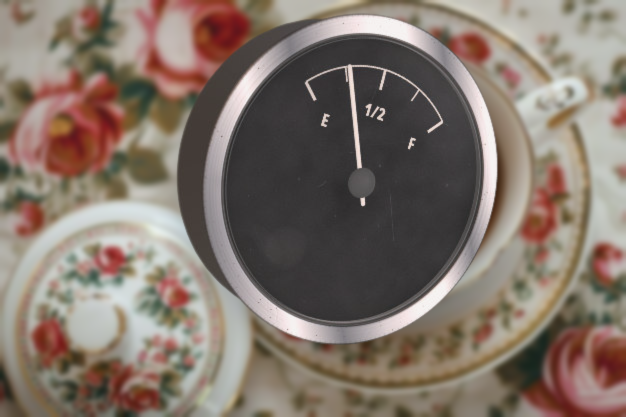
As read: **0.25**
